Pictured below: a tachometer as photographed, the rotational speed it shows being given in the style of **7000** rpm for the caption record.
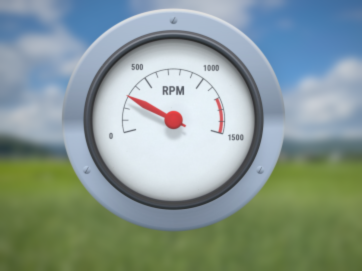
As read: **300** rpm
